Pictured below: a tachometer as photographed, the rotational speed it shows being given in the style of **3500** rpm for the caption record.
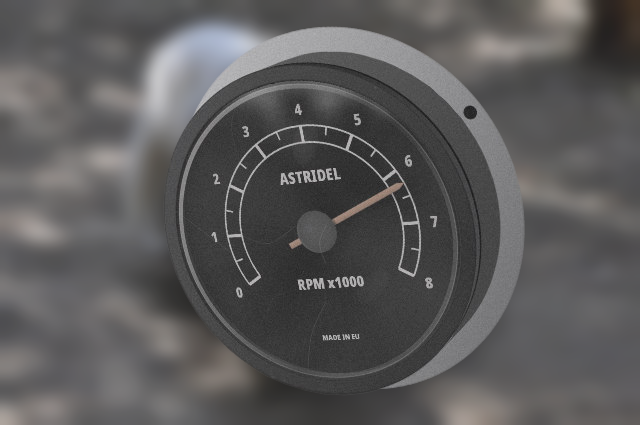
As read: **6250** rpm
